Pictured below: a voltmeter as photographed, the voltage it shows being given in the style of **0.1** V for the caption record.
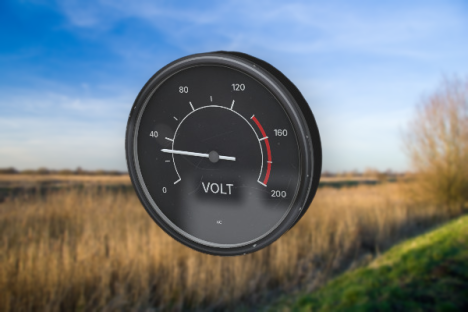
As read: **30** V
